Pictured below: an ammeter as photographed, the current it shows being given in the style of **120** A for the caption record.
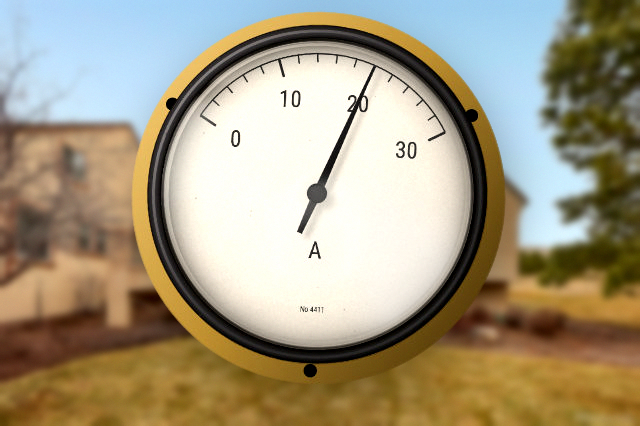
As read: **20** A
